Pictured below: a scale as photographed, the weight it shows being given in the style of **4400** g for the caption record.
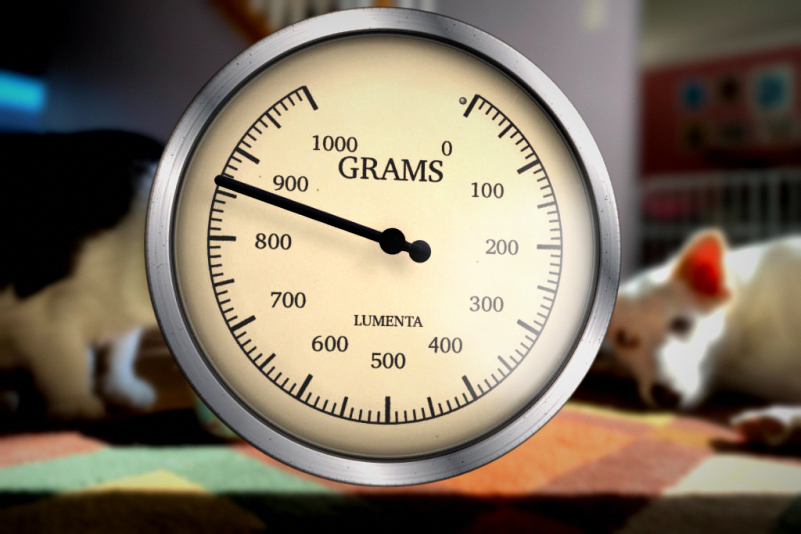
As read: **860** g
